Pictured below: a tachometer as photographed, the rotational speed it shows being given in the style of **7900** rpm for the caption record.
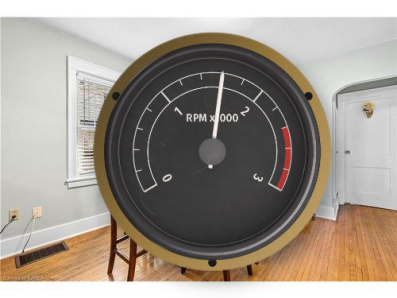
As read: **1600** rpm
